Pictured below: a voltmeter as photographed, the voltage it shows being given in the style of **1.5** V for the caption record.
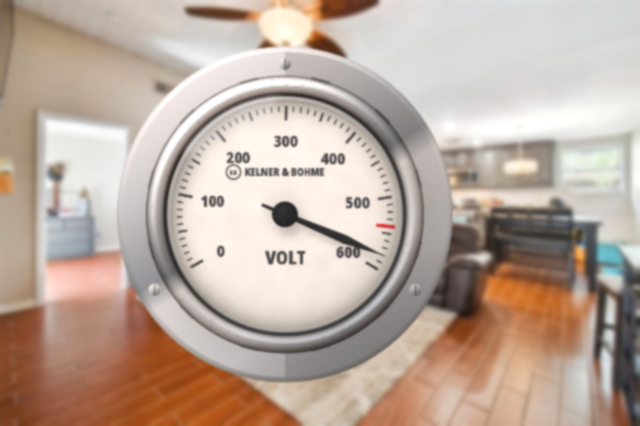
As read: **580** V
